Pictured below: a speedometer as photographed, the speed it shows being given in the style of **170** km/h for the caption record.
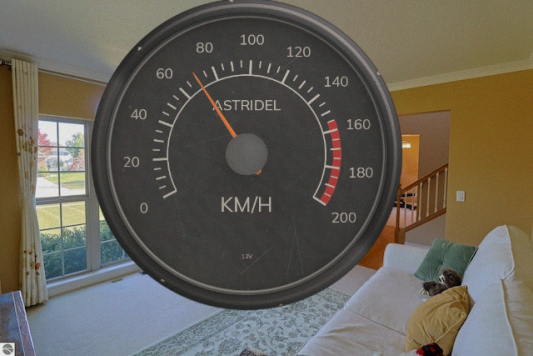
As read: **70** km/h
